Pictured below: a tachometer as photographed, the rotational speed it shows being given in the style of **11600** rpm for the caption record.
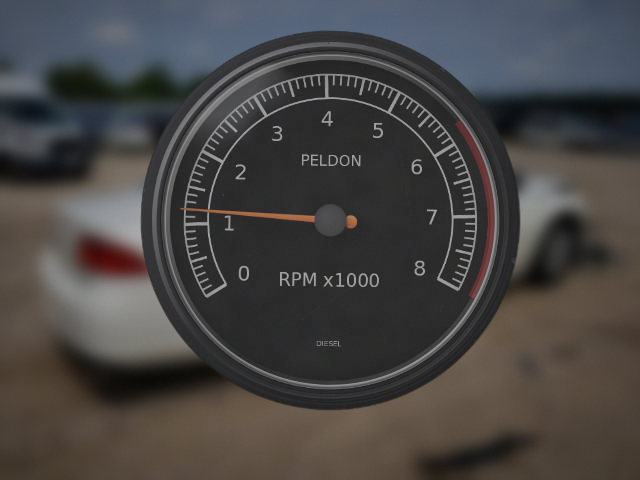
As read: **1200** rpm
